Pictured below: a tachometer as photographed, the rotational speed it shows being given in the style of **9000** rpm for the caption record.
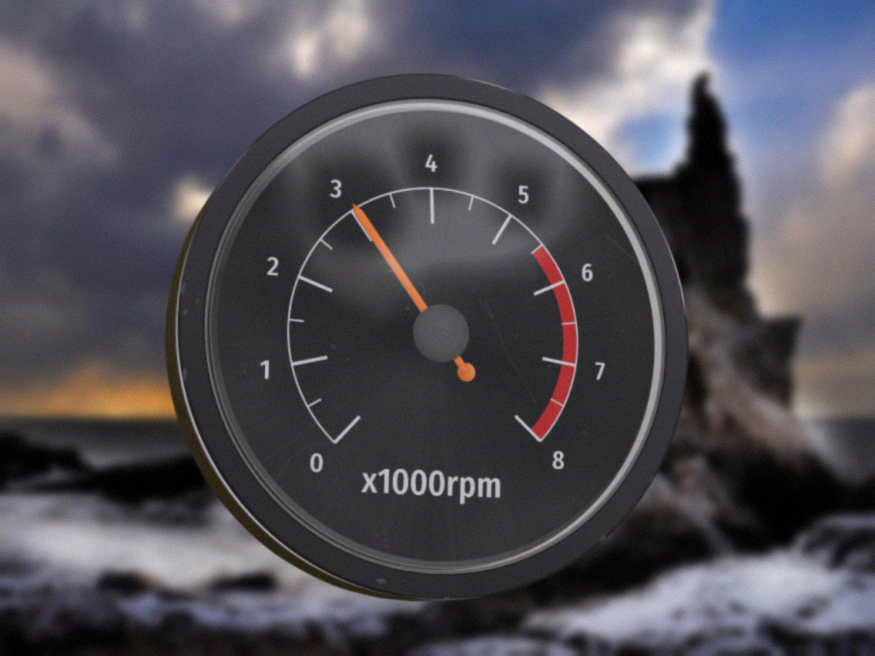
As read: **3000** rpm
